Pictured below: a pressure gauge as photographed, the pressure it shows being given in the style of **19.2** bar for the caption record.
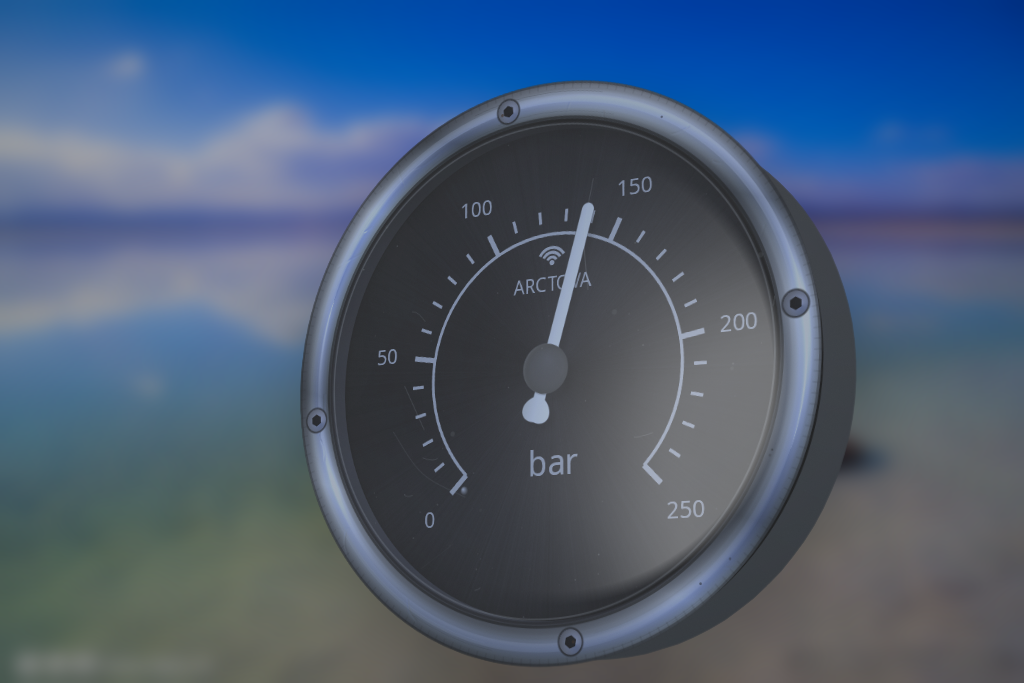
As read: **140** bar
